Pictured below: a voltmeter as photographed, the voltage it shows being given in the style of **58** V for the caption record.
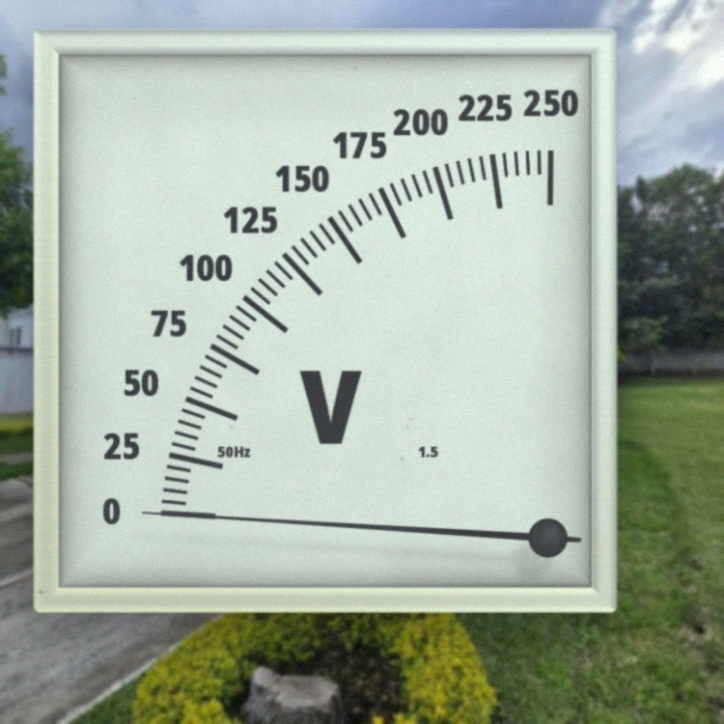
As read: **0** V
